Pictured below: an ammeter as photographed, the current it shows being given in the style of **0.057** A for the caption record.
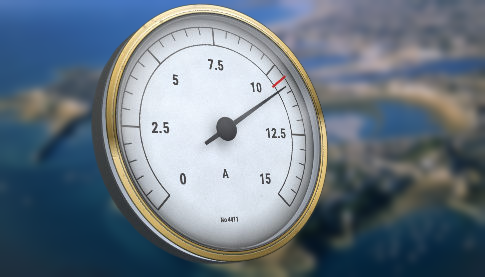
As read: **10.75** A
